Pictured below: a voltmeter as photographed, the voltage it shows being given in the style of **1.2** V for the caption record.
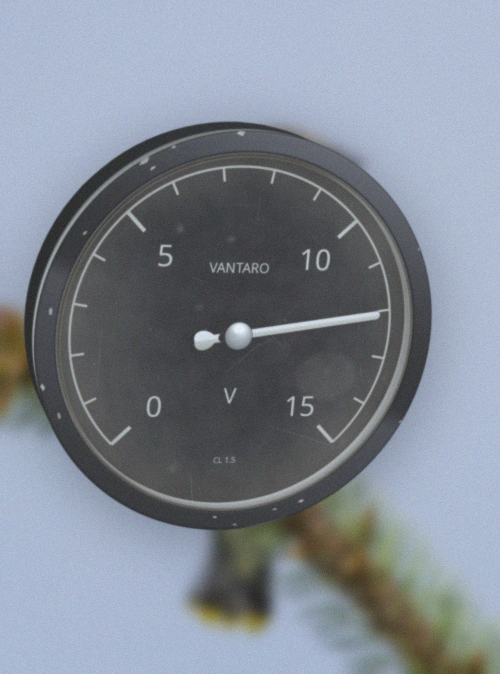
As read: **12** V
